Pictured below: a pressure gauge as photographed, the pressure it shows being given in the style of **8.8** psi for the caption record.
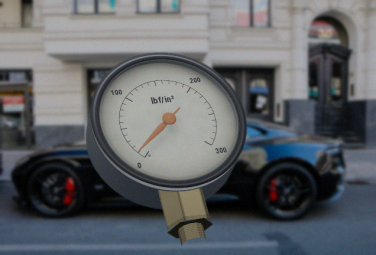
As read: **10** psi
